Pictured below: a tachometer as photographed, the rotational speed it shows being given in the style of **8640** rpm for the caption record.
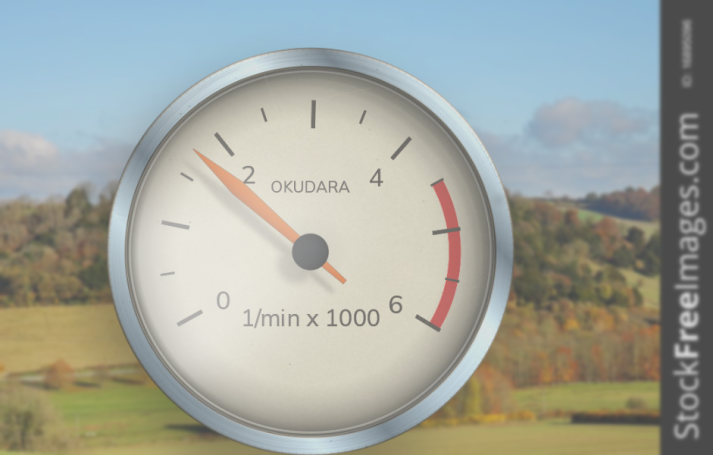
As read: **1750** rpm
